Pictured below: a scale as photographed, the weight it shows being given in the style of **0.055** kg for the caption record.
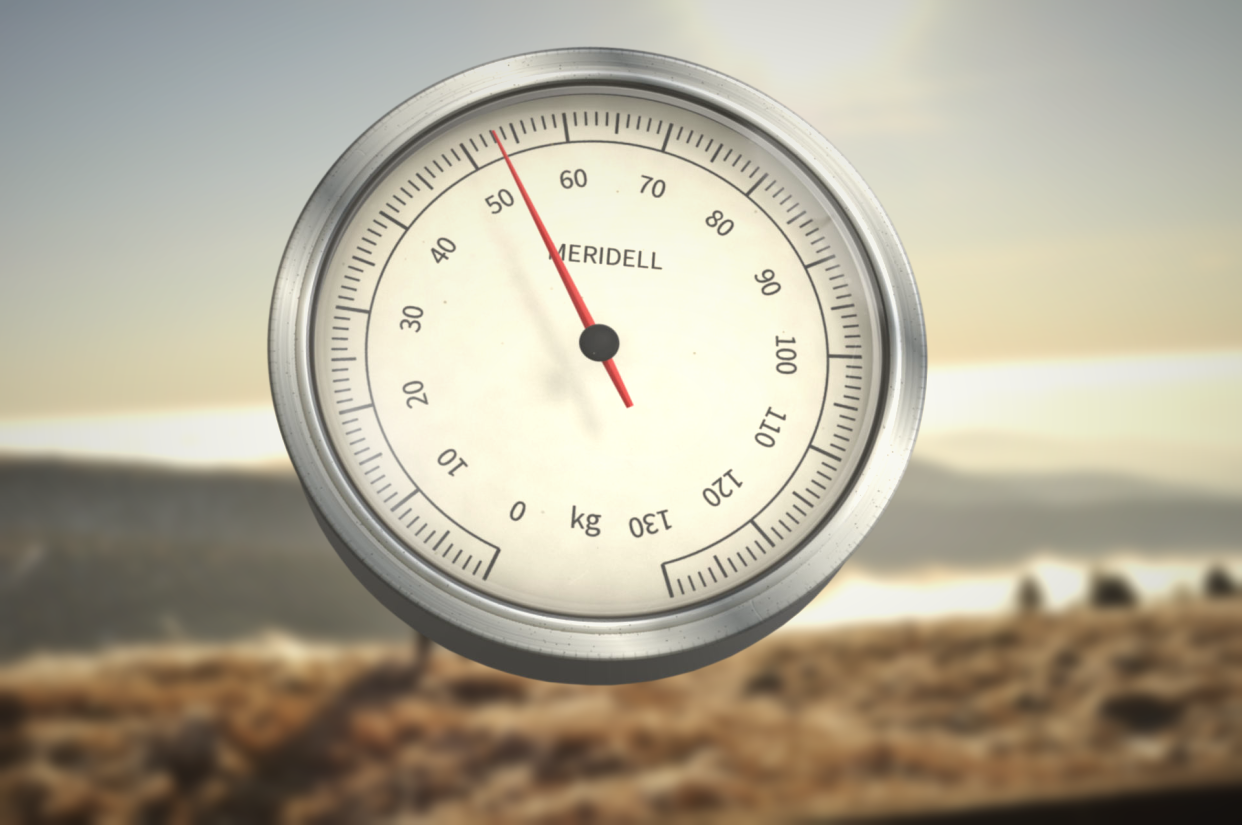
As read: **53** kg
